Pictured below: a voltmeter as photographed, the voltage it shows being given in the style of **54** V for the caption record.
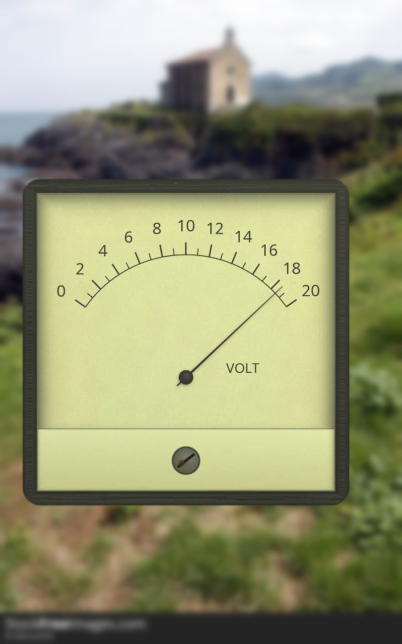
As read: **18.5** V
